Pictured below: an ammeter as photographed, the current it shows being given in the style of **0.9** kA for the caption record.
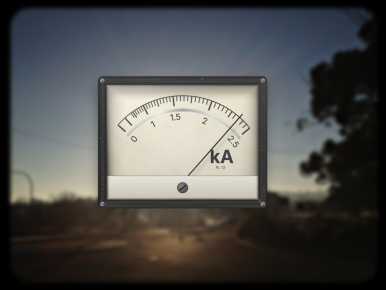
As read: **2.35** kA
